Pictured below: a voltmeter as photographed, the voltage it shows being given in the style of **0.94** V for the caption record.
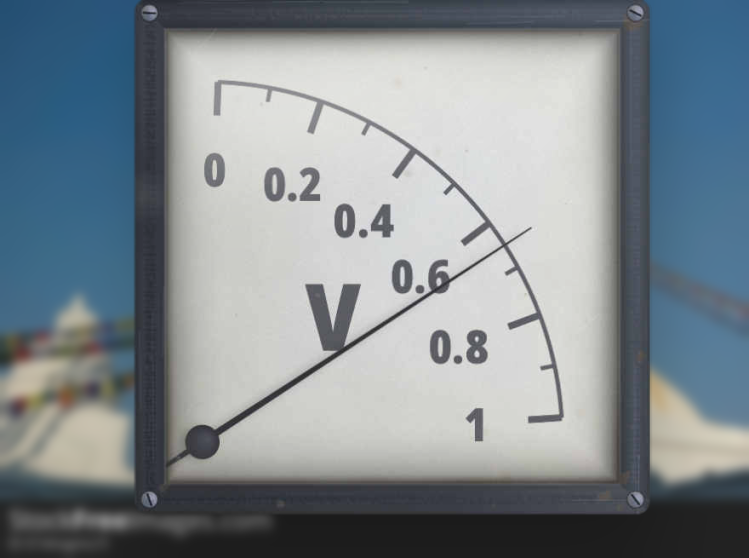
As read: **0.65** V
